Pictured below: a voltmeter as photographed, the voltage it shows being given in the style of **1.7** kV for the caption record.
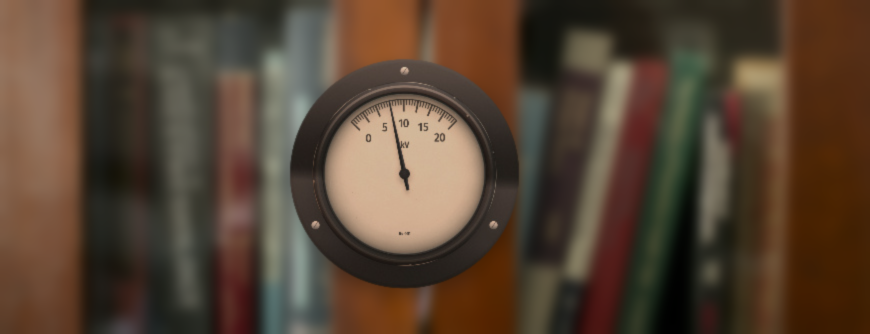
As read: **7.5** kV
